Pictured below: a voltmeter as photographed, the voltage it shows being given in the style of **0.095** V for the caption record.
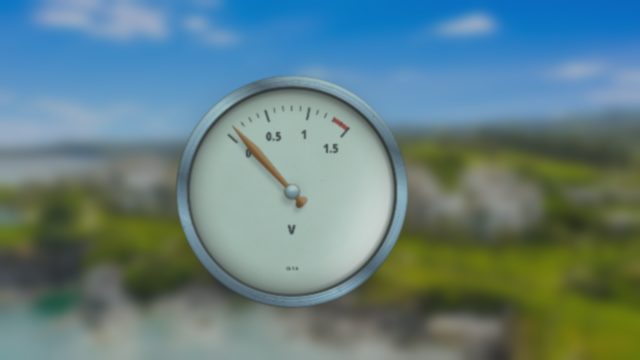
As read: **0.1** V
